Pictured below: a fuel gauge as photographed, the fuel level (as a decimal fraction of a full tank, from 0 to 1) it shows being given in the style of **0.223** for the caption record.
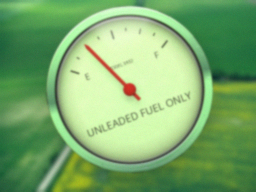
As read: **0.25**
